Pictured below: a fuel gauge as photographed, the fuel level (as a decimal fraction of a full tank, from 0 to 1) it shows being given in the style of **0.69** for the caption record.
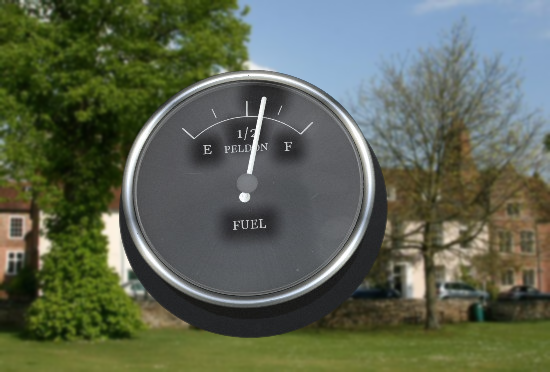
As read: **0.625**
